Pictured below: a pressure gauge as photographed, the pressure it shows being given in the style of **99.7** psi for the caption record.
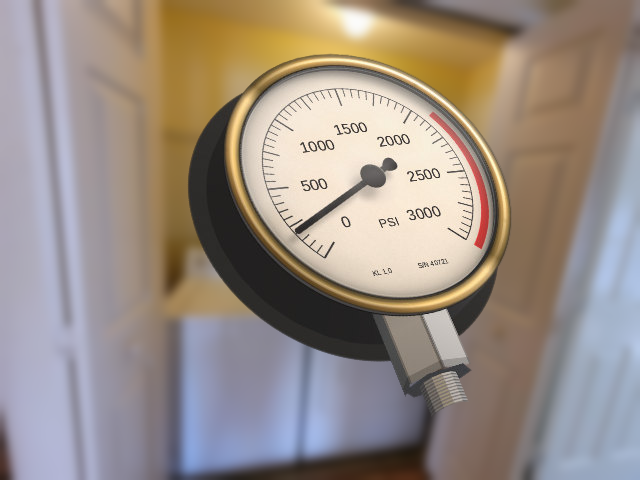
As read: **200** psi
